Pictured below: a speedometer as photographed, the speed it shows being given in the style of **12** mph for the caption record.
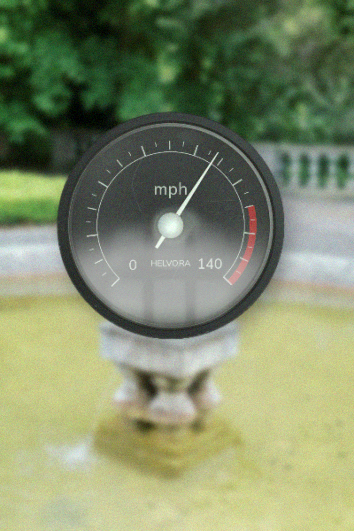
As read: **87.5** mph
